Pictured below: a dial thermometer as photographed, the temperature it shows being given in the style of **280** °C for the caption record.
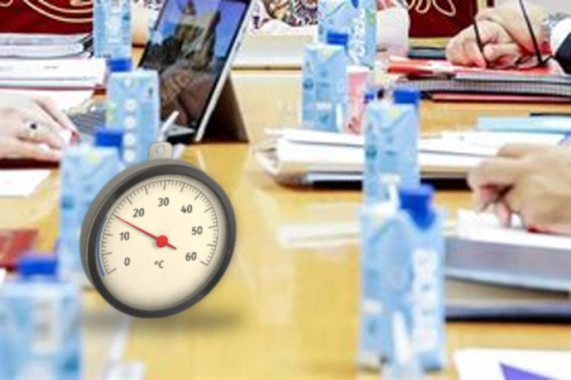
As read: **15** °C
